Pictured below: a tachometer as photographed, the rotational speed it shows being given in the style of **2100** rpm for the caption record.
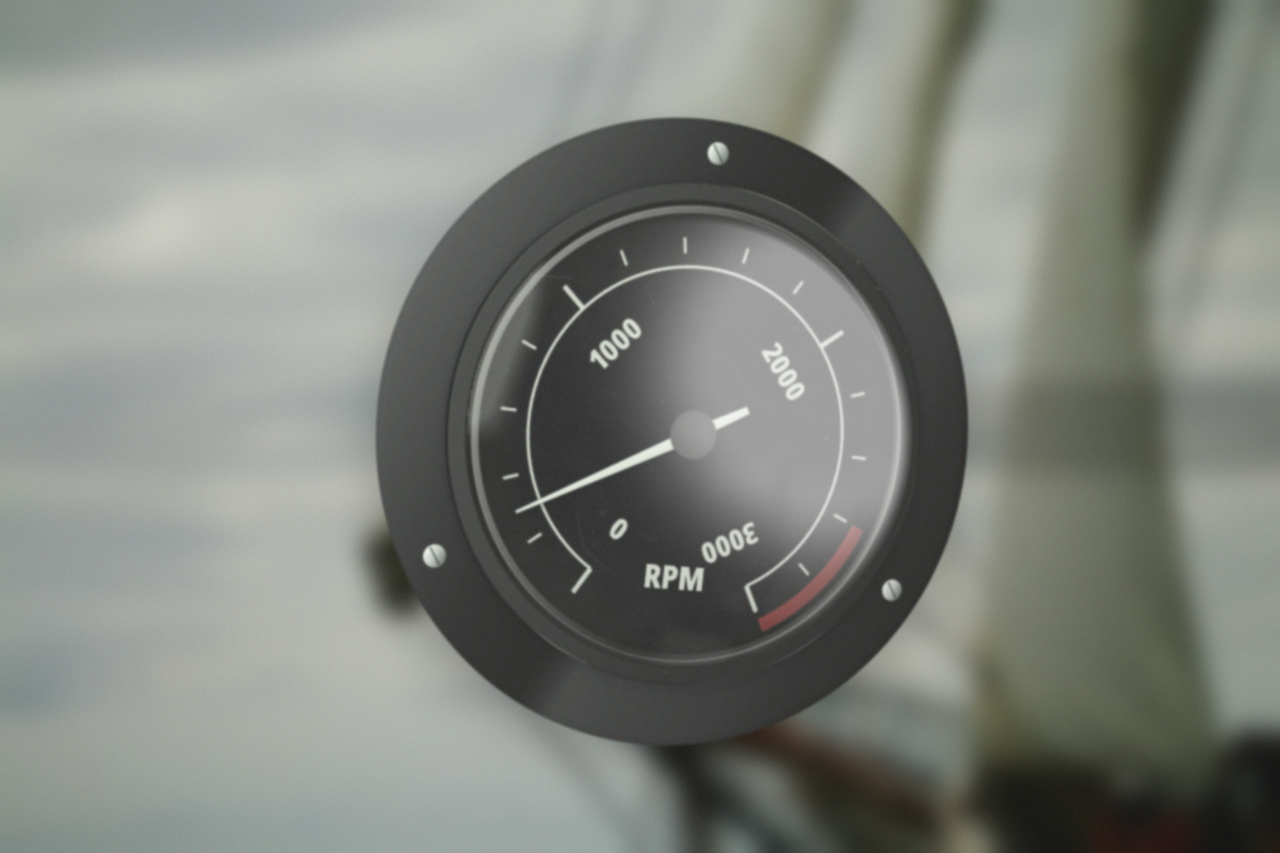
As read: **300** rpm
